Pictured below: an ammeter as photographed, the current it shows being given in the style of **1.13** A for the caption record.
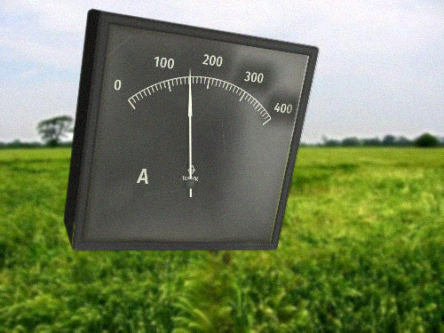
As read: **150** A
